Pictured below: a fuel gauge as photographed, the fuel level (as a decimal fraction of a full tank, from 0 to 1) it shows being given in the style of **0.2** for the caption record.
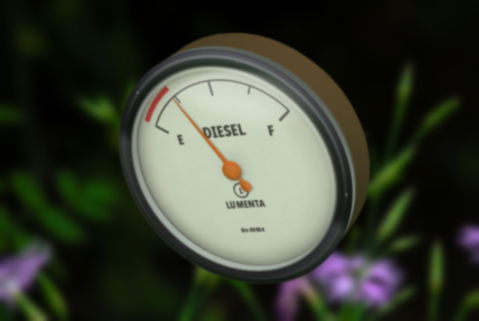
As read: **0.25**
